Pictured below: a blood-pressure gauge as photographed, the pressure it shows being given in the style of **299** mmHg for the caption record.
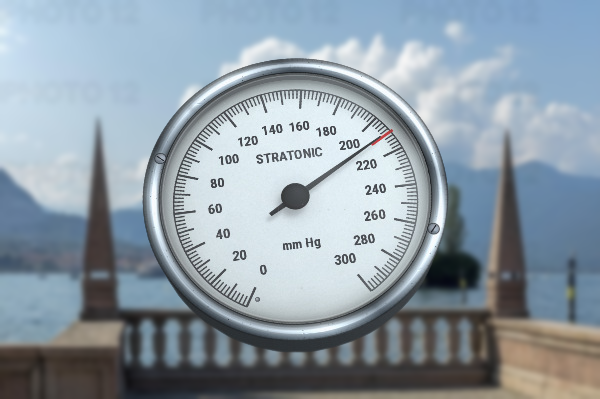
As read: **210** mmHg
